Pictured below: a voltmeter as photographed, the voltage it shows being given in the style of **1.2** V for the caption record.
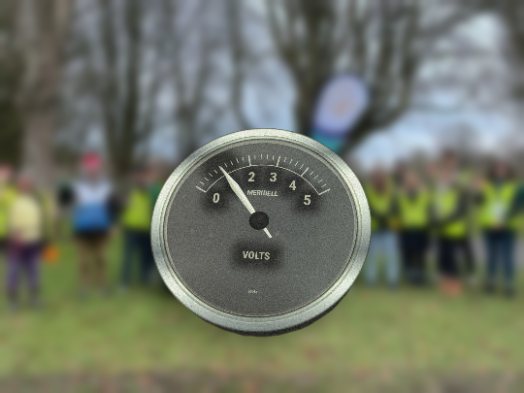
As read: **1** V
